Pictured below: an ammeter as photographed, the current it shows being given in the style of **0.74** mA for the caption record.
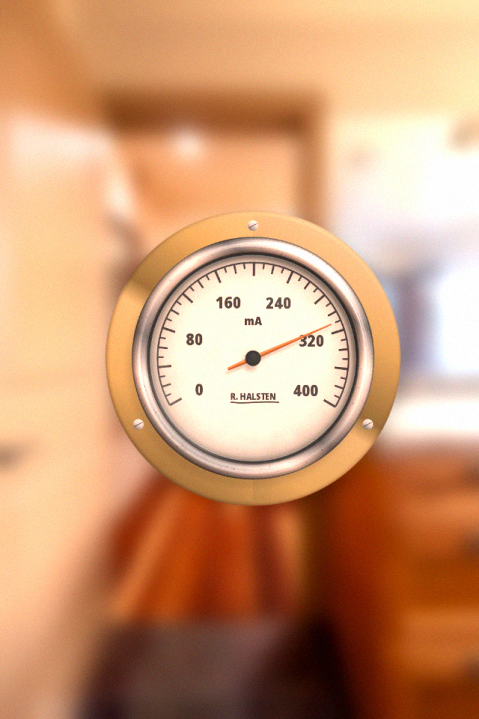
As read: **310** mA
